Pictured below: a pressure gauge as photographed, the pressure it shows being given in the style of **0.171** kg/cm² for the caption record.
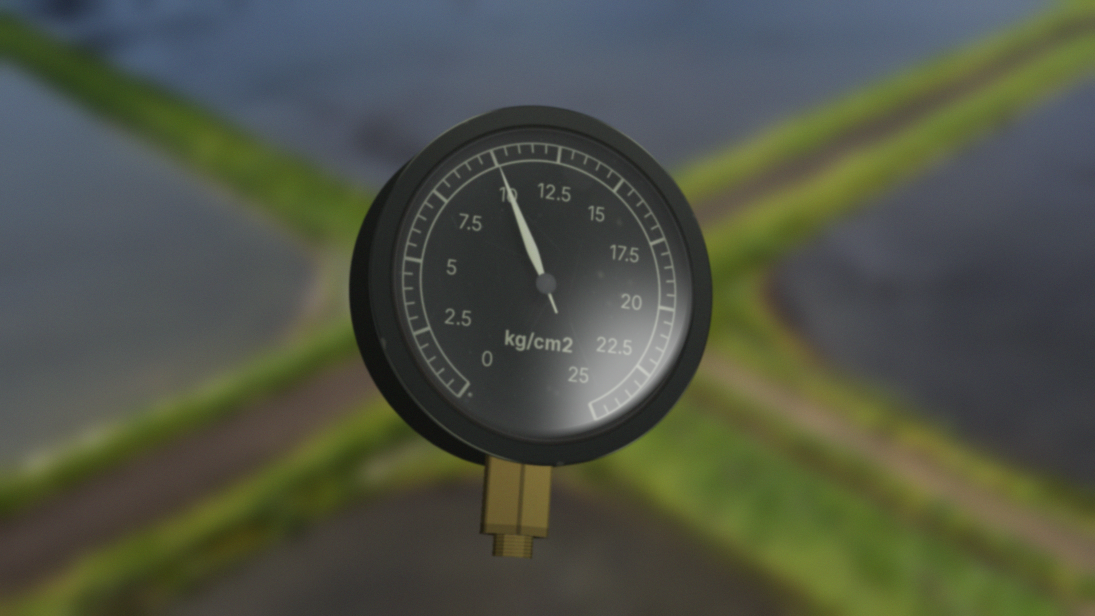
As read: **10** kg/cm²
